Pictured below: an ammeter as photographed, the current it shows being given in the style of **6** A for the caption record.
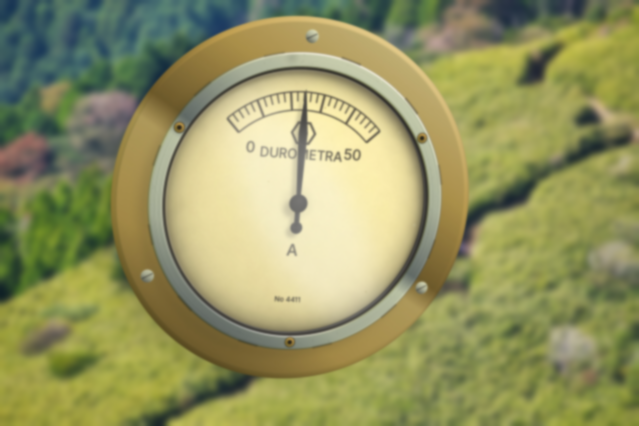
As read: **24** A
